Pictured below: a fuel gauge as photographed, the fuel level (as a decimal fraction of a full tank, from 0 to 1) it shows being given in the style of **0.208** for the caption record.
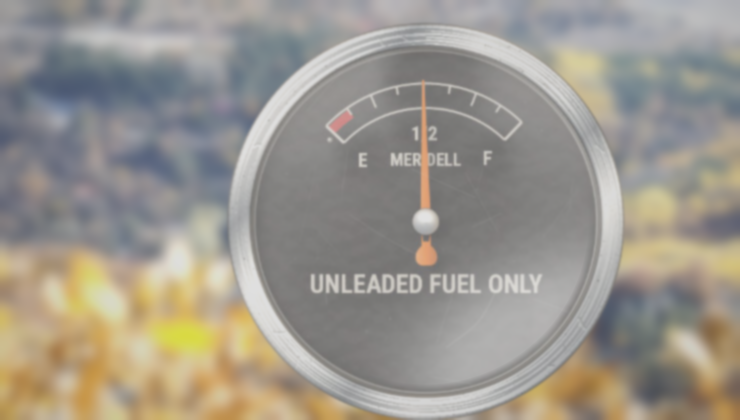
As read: **0.5**
